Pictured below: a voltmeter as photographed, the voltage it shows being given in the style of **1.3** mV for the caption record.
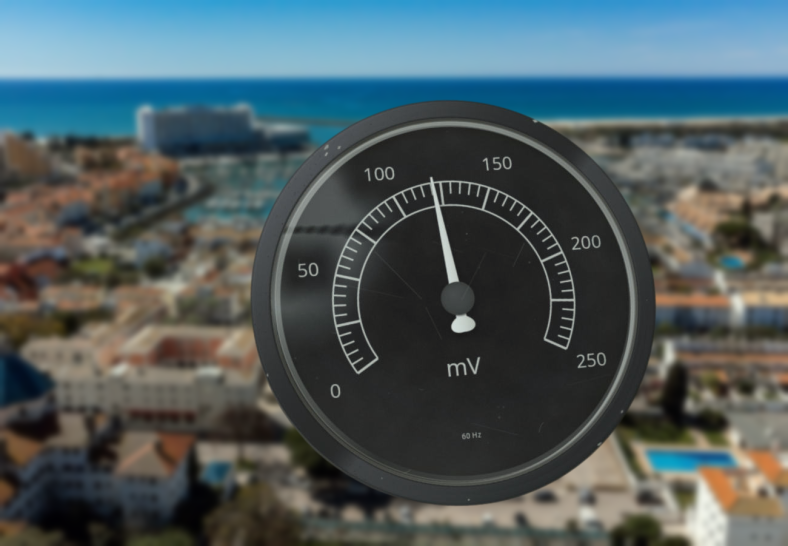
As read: **120** mV
